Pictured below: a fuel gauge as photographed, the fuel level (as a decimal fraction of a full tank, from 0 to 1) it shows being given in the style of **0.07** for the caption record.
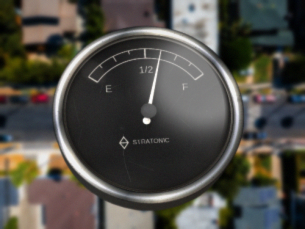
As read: **0.625**
